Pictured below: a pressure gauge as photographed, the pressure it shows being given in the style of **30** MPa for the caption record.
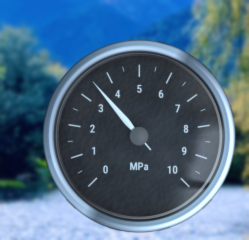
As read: **3.5** MPa
